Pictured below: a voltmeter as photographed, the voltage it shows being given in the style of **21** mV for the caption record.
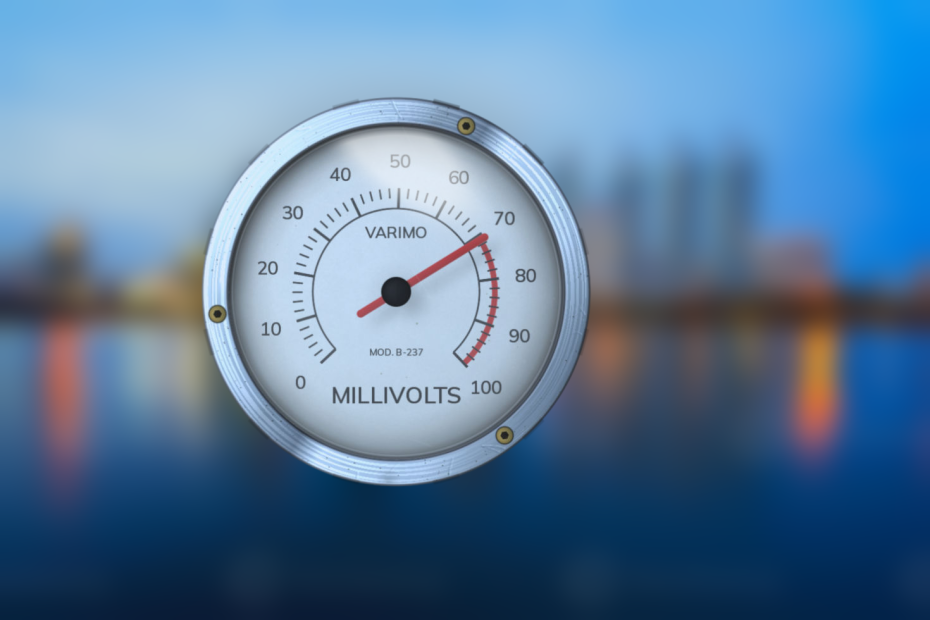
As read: **71** mV
